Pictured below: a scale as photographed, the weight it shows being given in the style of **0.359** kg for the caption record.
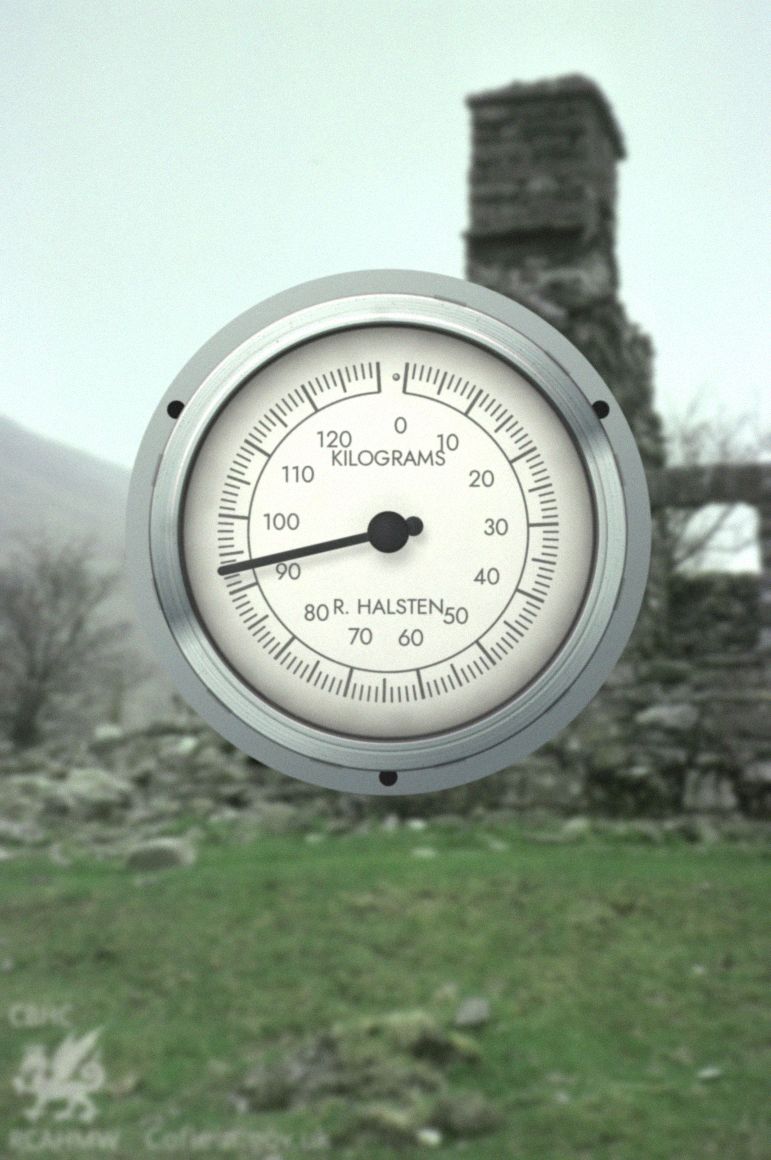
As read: **93** kg
